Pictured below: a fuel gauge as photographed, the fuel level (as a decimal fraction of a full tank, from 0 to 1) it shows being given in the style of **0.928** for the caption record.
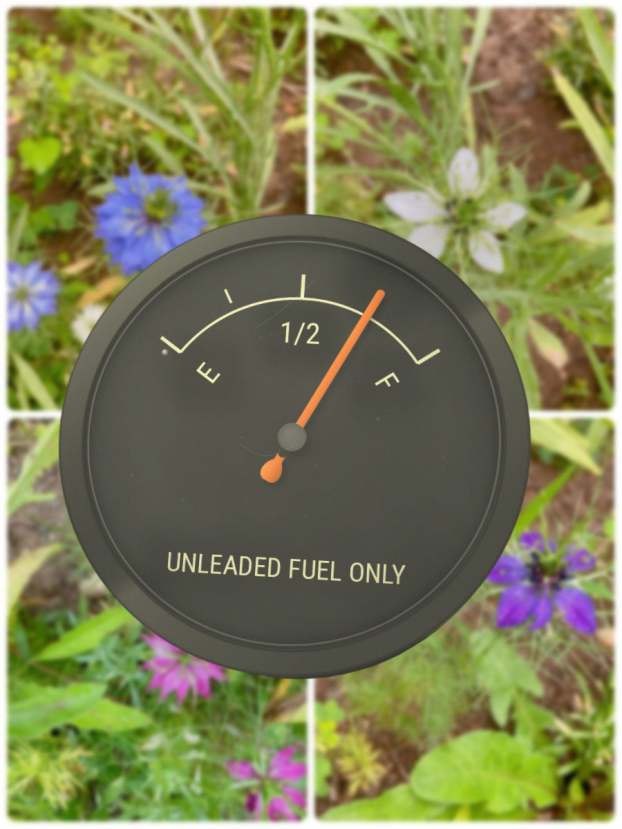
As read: **0.75**
